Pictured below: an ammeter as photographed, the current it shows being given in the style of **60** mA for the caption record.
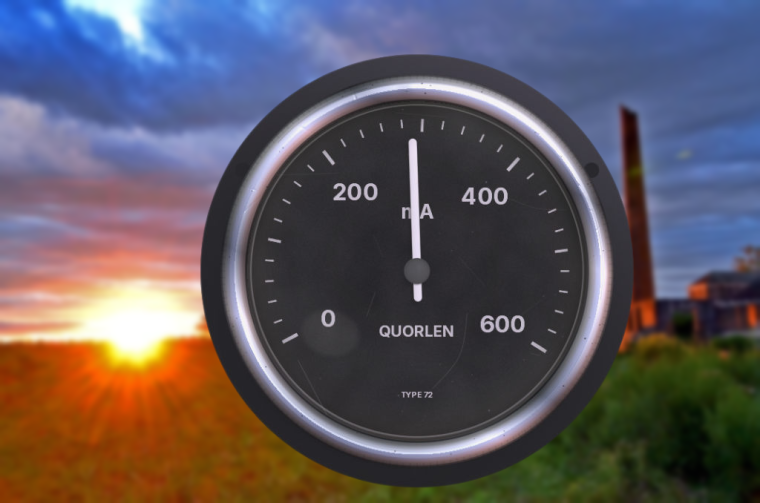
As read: **290** mA
